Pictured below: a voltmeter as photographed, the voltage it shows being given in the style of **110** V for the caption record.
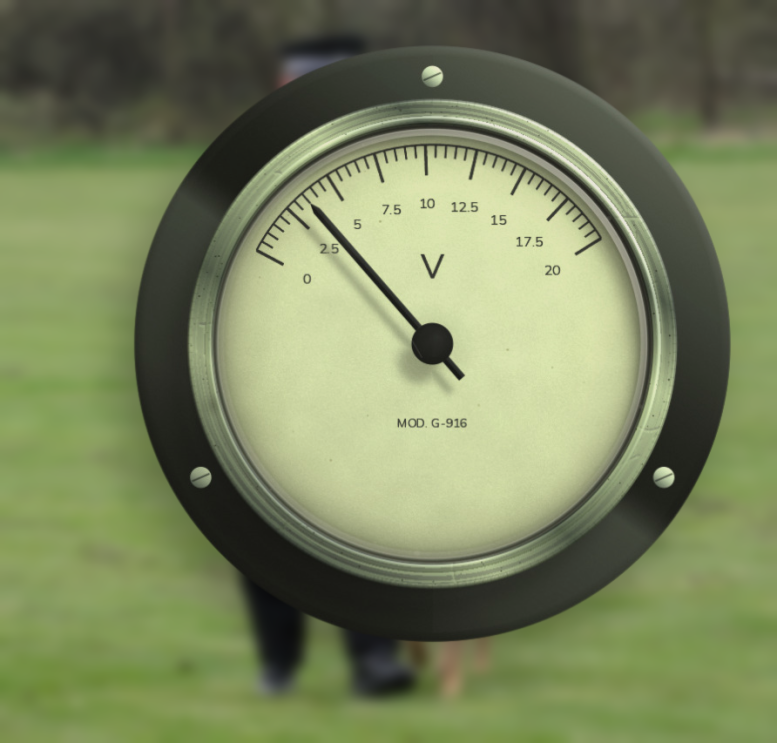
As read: **3.5** V
